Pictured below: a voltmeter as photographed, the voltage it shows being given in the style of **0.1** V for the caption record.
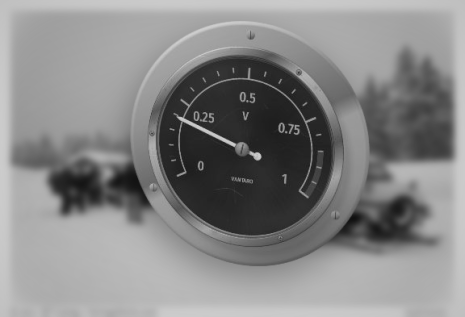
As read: **0.2** V
